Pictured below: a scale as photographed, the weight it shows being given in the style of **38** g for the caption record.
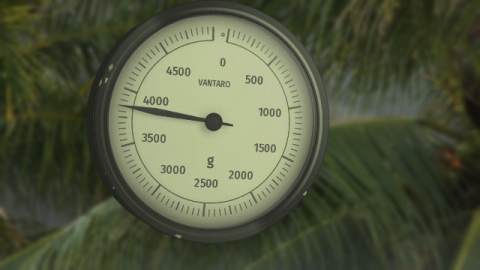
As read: **3850** g
